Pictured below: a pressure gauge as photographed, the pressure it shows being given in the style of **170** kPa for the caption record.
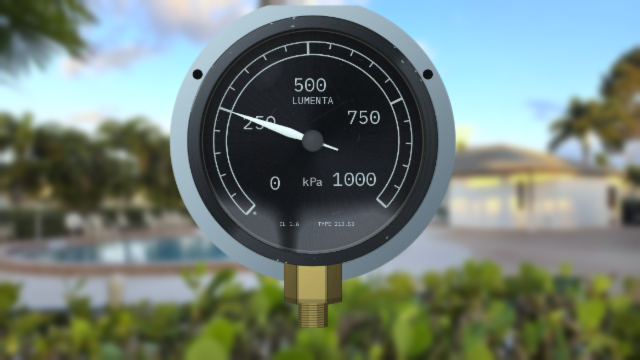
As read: **250** kPa
